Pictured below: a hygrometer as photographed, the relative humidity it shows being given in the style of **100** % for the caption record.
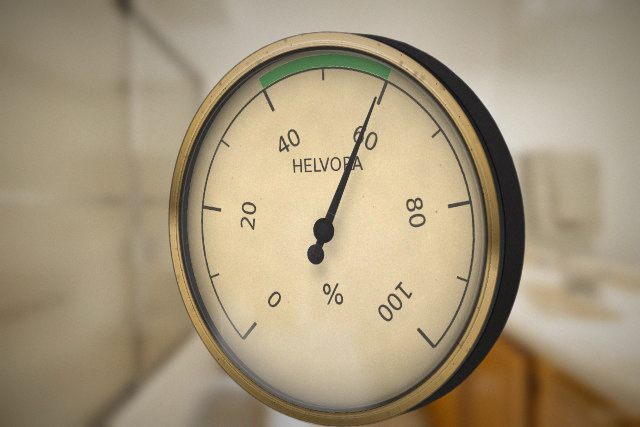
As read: **60** %
